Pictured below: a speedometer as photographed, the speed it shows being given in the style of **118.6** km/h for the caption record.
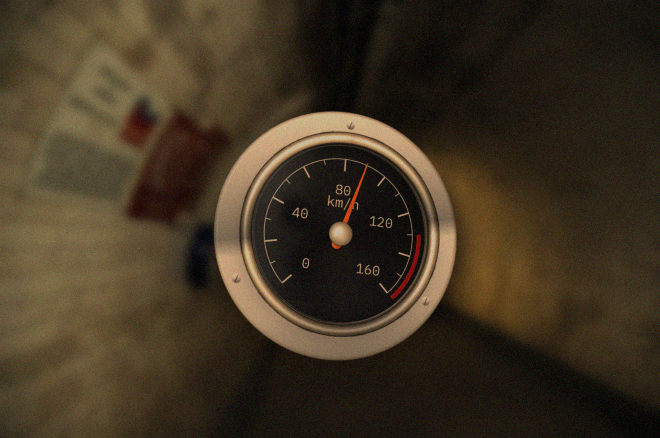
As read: **90** km/h
